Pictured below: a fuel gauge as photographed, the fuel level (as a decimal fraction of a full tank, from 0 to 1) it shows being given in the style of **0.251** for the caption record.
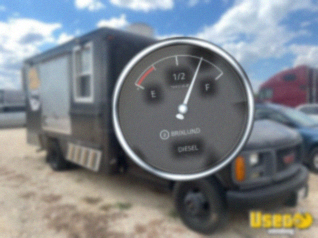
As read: **0.75**
